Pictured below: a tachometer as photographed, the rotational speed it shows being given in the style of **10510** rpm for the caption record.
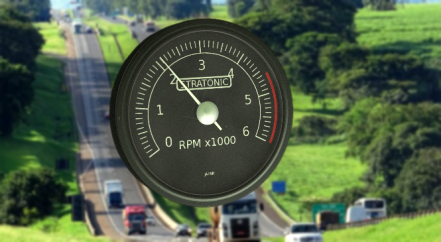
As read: **2100** rpm
